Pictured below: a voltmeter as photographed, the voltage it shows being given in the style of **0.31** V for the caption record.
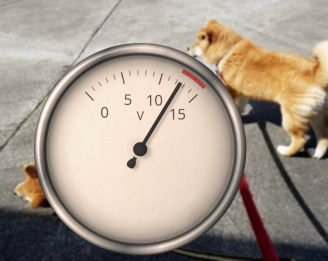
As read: **12.5** V
